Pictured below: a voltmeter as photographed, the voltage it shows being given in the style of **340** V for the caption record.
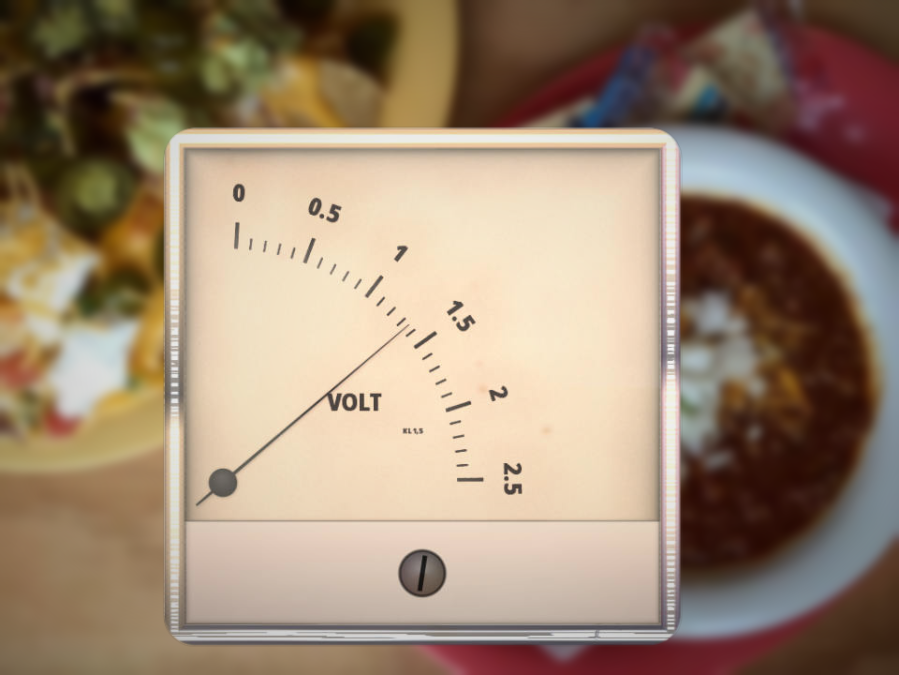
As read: **1.35** V
